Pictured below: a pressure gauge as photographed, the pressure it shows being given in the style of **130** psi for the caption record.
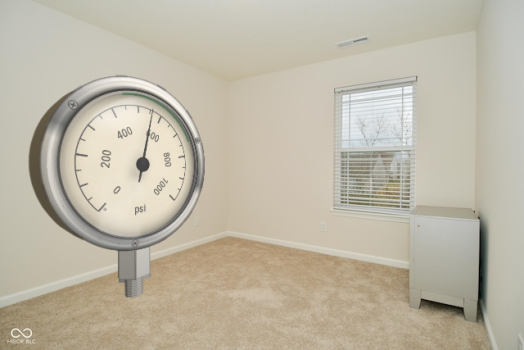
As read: **550** psi
